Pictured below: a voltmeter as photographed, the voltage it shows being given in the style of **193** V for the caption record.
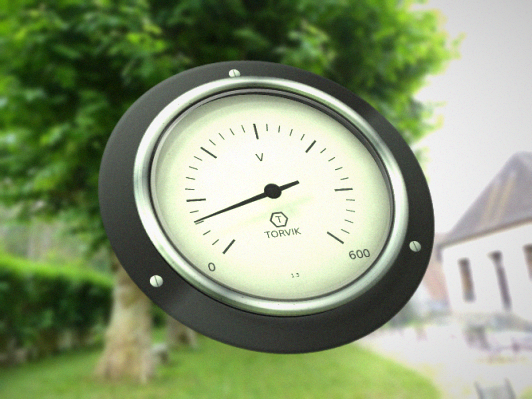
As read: **60** V
